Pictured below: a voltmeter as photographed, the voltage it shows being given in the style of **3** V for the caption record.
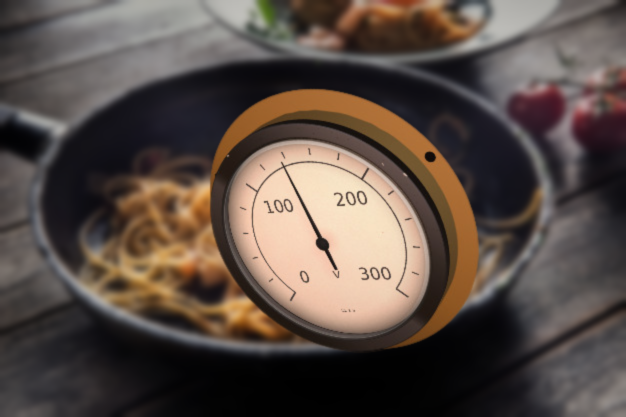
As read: **140** V
